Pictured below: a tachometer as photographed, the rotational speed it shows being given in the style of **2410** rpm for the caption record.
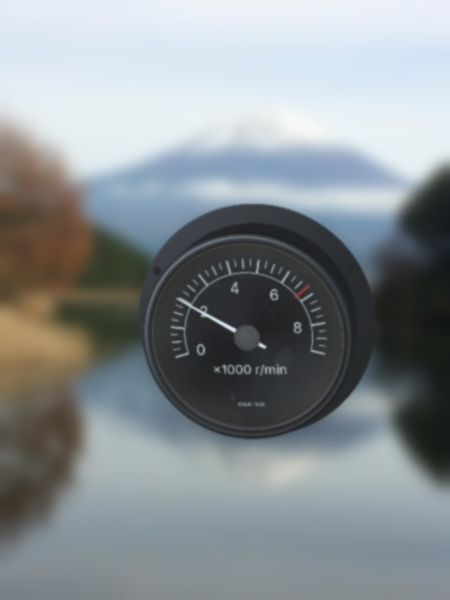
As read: **2000** rpm
